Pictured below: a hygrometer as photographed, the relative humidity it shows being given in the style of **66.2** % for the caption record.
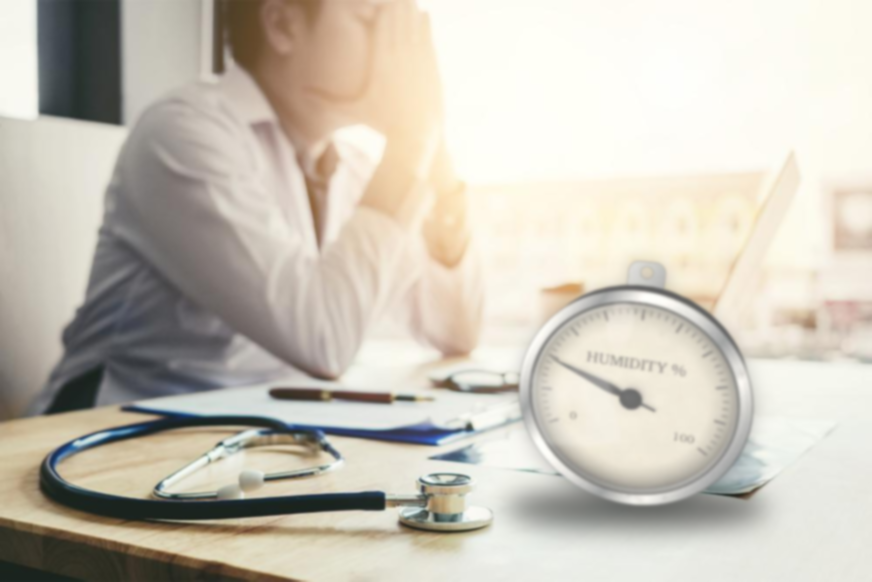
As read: **20** %
